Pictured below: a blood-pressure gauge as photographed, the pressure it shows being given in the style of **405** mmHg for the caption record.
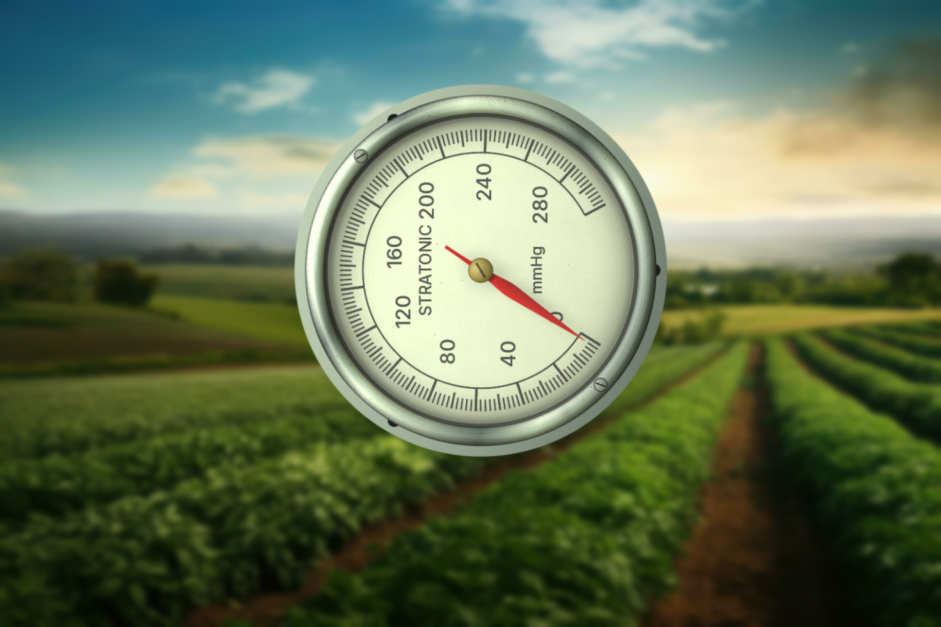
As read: **2** mmHg
